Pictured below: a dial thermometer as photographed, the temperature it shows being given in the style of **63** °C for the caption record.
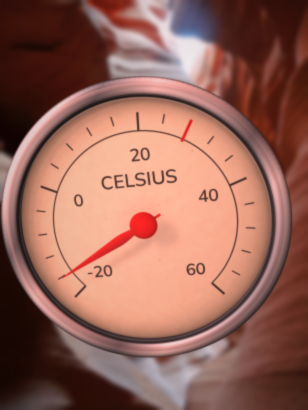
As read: **-16** °C
